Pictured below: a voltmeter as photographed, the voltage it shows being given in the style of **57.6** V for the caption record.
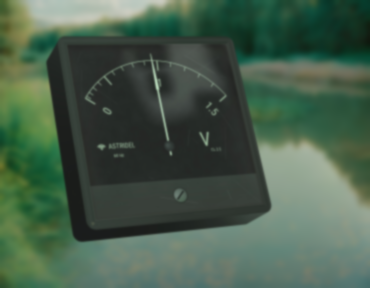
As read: **0.95** V
